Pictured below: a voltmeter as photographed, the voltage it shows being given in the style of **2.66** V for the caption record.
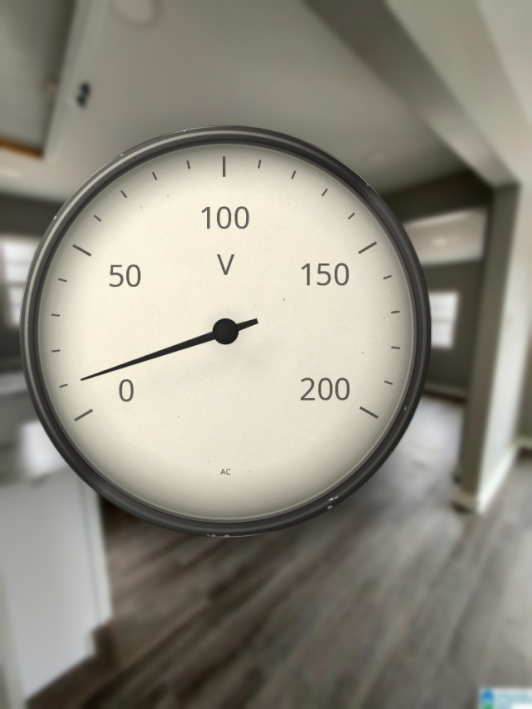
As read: **10** V
